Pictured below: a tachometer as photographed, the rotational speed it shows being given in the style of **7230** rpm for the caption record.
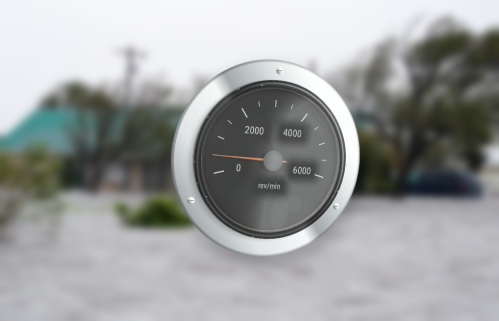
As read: **500** rpm
